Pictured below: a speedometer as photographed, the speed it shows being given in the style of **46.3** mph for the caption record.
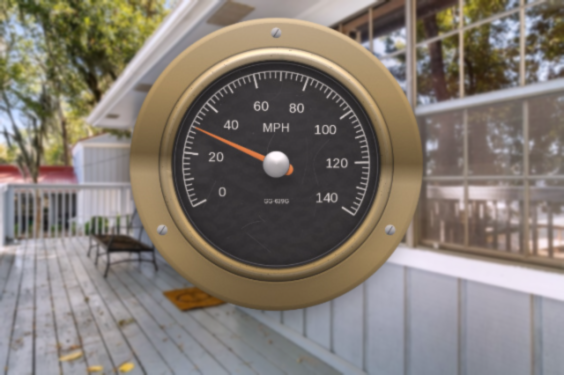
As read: **30** mph
